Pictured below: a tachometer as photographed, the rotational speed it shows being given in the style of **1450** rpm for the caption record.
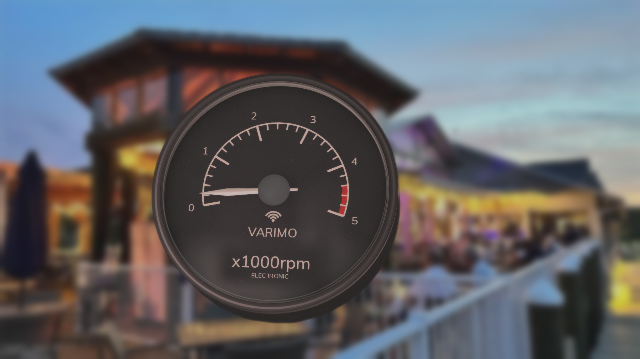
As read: **200** rpm
